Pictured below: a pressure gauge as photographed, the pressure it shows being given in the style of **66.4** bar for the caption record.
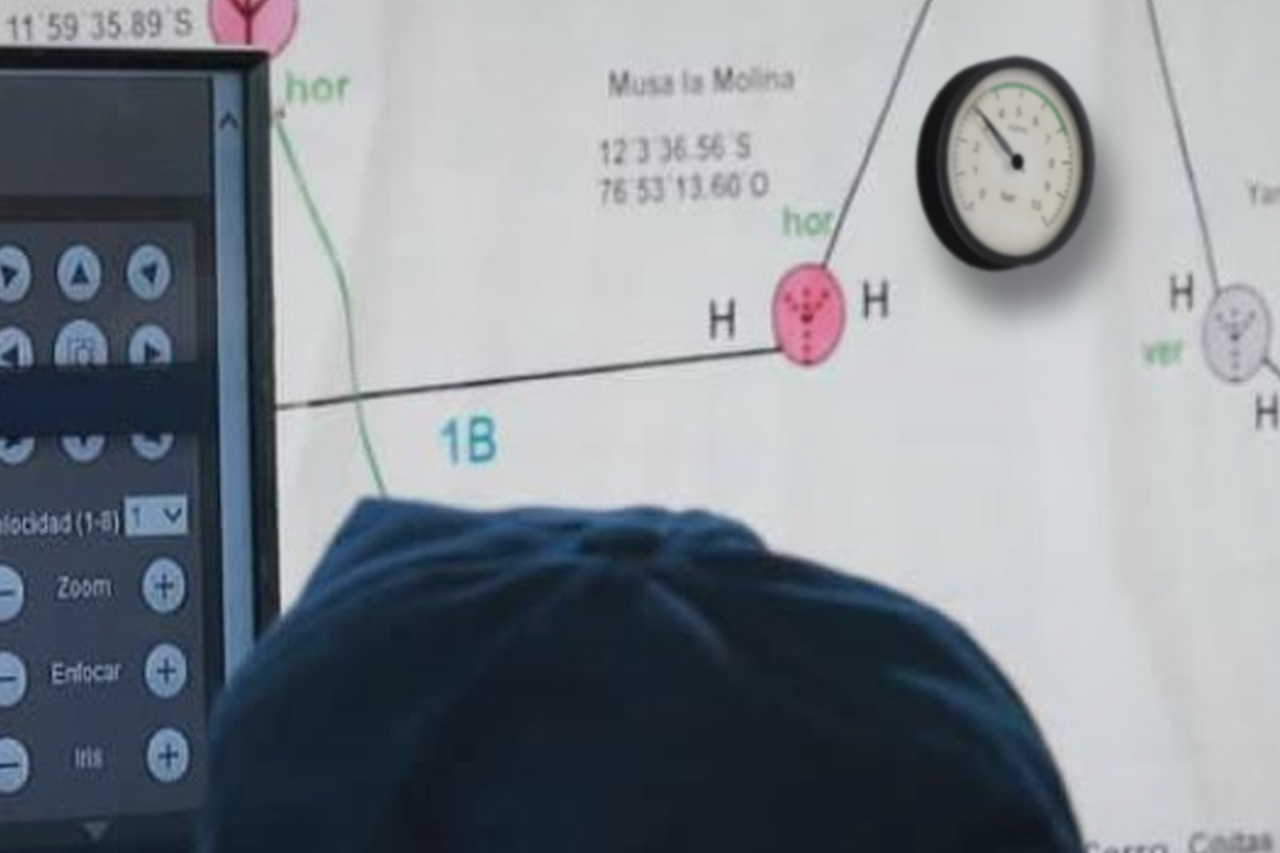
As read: **3** bar
